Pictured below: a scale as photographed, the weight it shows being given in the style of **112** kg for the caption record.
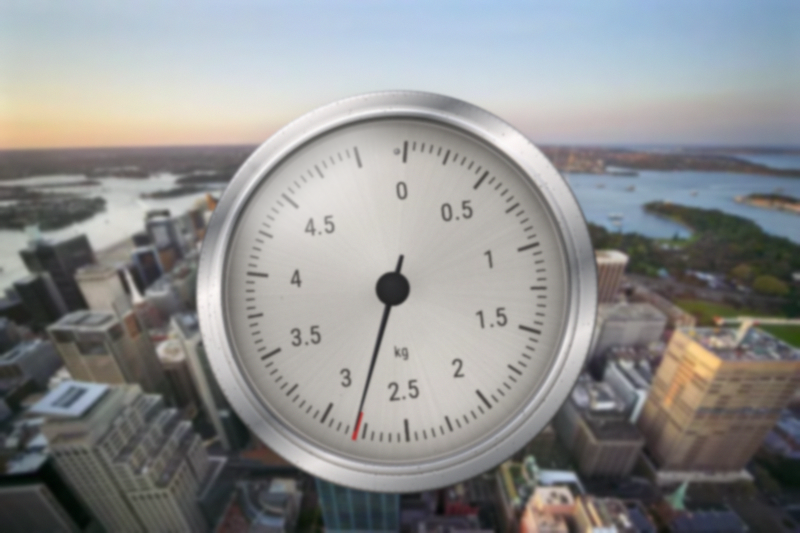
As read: **2.8** kg
